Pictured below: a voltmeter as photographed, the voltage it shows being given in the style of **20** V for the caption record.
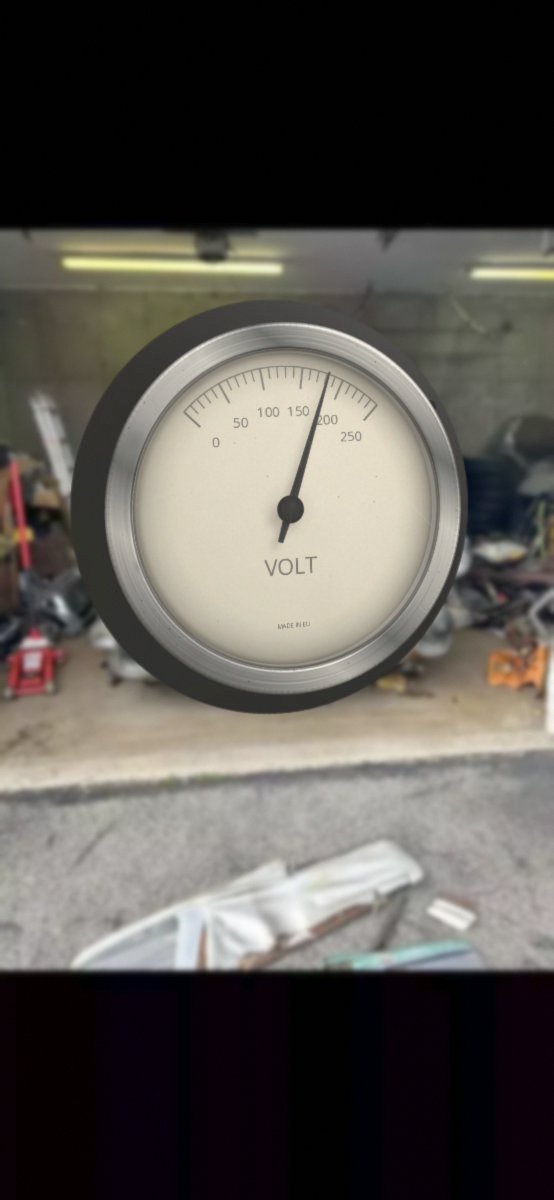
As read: **180** V
